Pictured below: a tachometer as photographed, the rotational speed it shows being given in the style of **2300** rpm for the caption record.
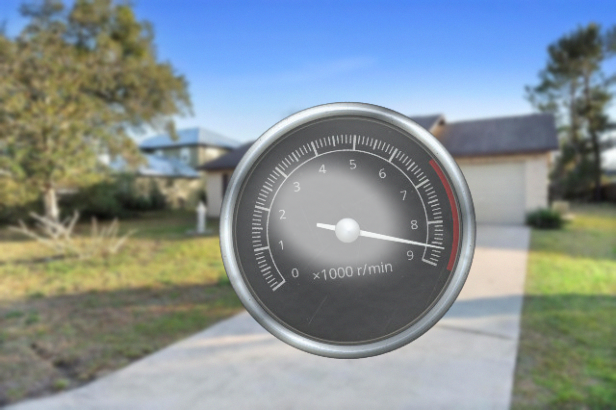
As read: **8600** rpm
